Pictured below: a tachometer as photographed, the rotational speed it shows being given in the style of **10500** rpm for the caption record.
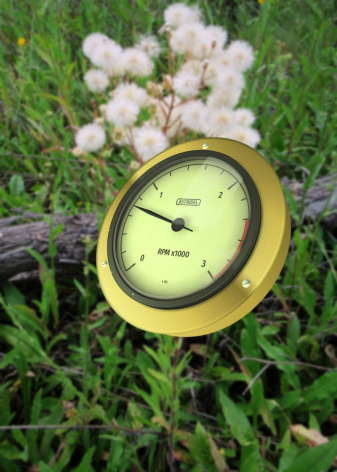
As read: **700** rpm
